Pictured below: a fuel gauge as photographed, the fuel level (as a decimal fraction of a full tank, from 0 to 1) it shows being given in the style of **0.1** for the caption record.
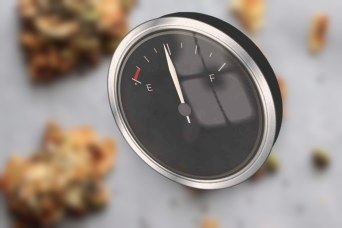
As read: **0.5**
